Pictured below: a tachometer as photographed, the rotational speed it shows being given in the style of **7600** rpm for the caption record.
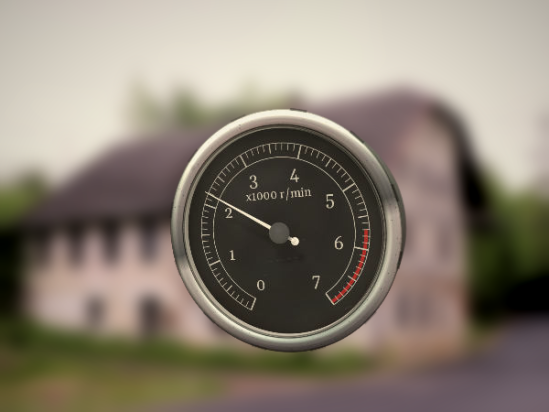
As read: **2200** rpm
